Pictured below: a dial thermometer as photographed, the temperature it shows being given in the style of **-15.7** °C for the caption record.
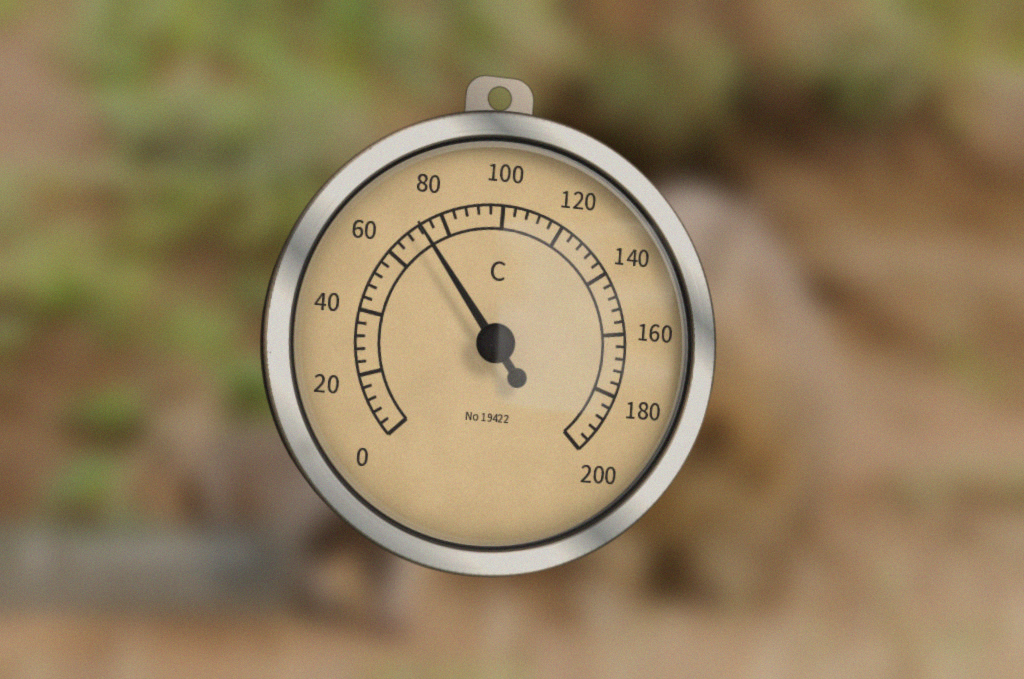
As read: **72** °C
